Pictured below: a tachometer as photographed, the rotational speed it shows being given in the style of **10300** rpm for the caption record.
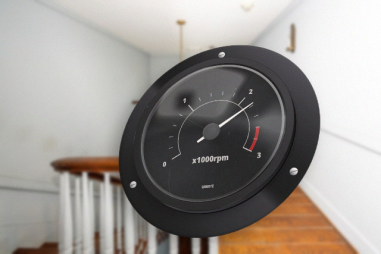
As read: **2200** rpm
